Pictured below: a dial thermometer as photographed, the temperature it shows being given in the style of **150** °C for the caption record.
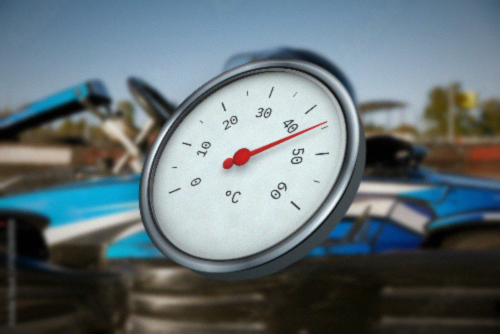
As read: **45** °C
